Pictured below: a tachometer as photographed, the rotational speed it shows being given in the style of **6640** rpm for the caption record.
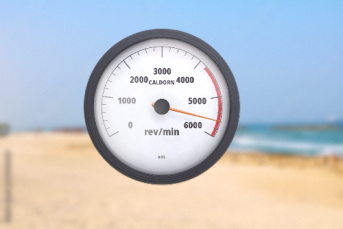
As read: **5600** rpm
